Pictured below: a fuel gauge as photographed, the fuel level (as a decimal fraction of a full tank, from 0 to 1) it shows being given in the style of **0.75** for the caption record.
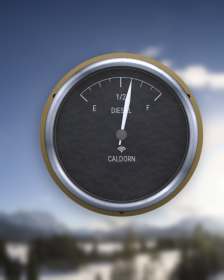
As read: **0.625**
